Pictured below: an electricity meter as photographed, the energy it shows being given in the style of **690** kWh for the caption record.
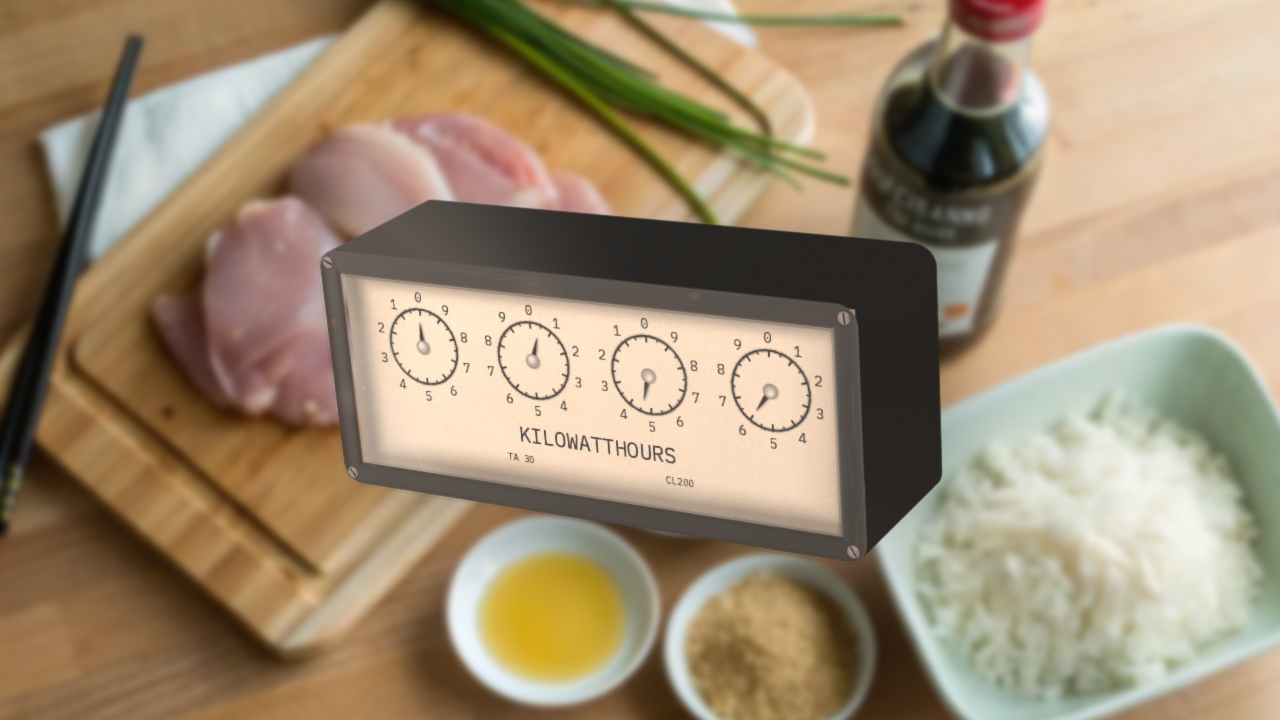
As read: **46** kWh
